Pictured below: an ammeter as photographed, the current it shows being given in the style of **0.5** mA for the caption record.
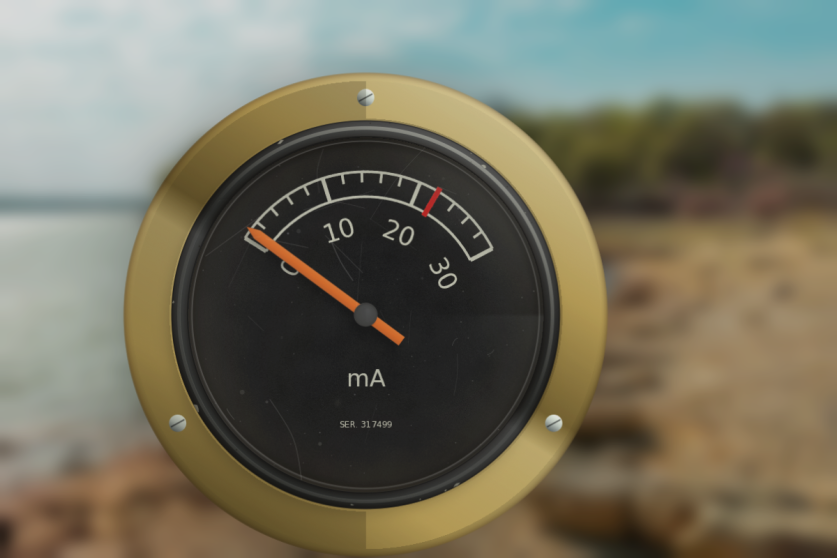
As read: **1** mA
